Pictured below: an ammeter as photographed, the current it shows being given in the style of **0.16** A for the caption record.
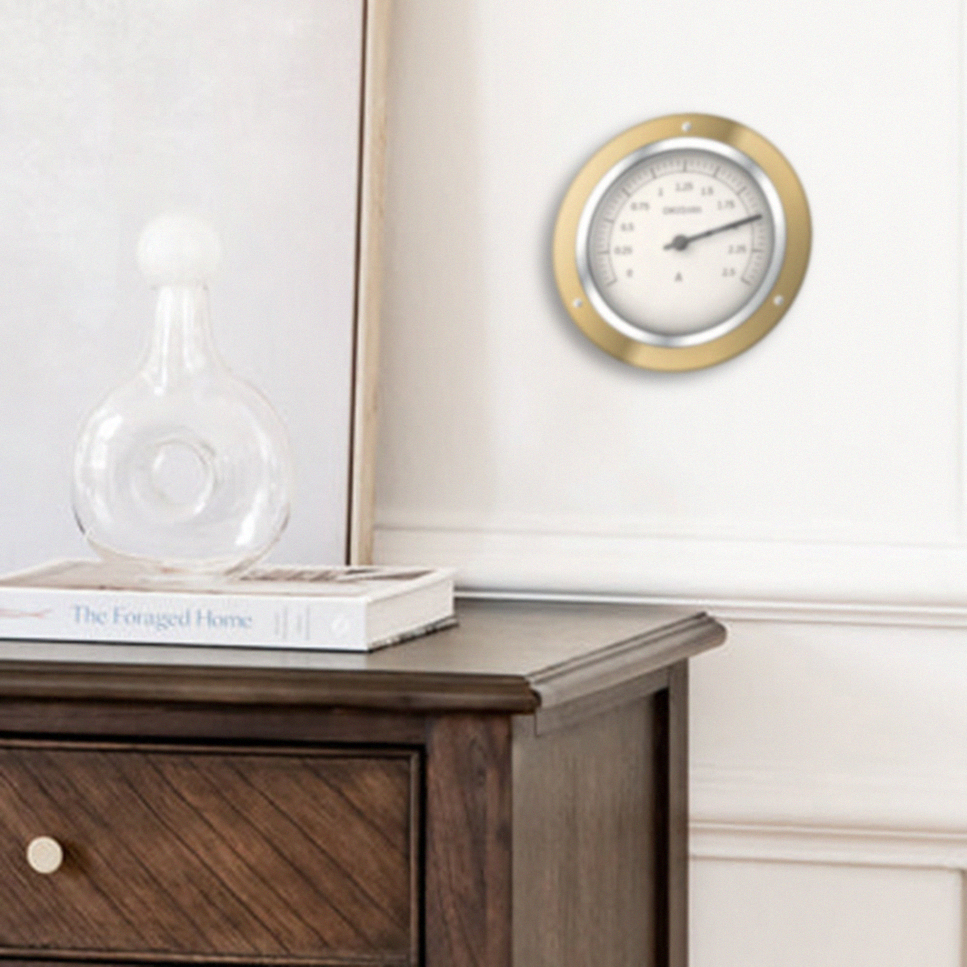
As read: **2** A
